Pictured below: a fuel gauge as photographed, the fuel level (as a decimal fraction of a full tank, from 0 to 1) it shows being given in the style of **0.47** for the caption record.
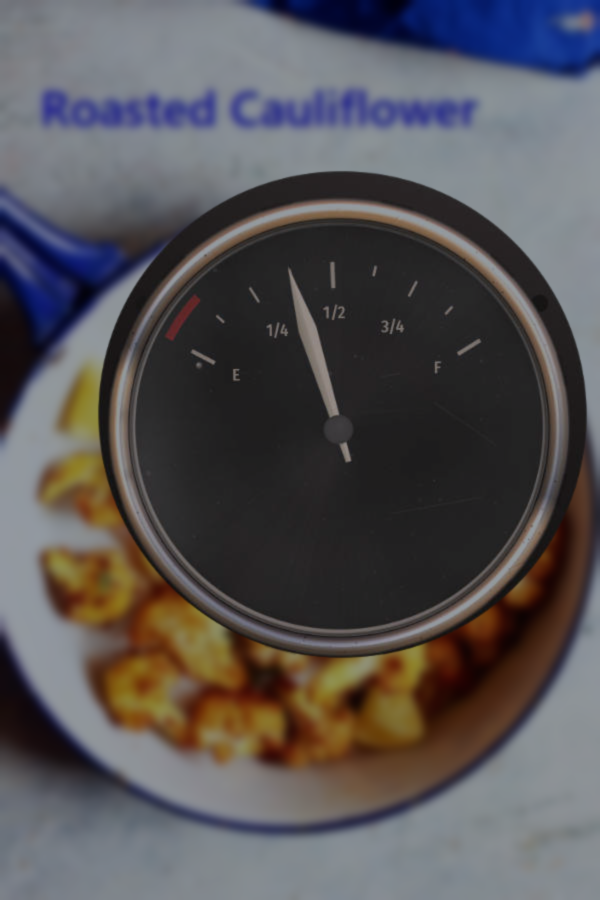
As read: **0.375**
